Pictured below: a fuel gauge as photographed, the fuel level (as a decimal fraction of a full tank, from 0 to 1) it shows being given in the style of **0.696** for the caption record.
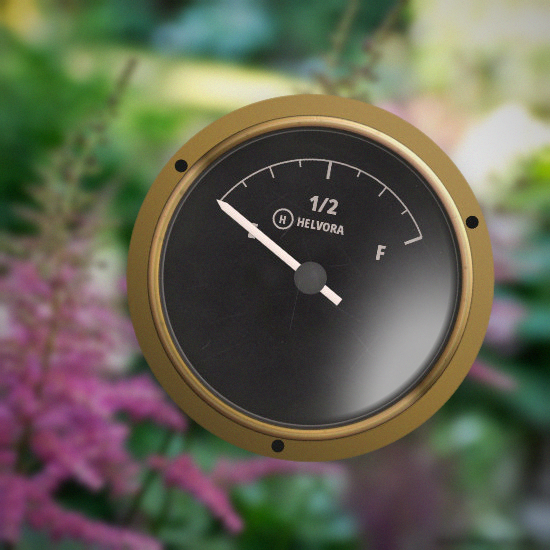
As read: **0**
